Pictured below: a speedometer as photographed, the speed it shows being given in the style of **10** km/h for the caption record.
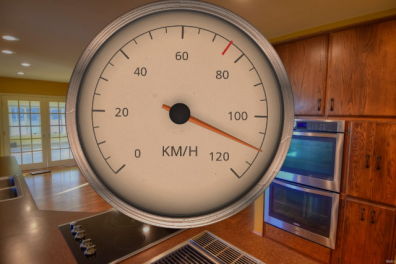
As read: **110** km/h
